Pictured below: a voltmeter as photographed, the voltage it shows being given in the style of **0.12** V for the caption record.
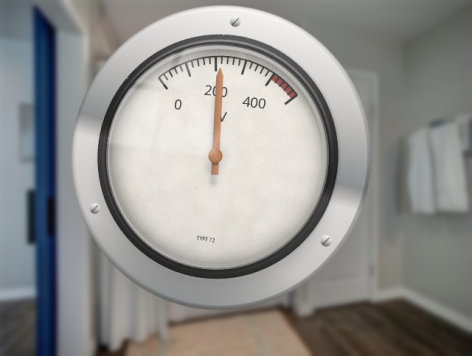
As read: **220** V
